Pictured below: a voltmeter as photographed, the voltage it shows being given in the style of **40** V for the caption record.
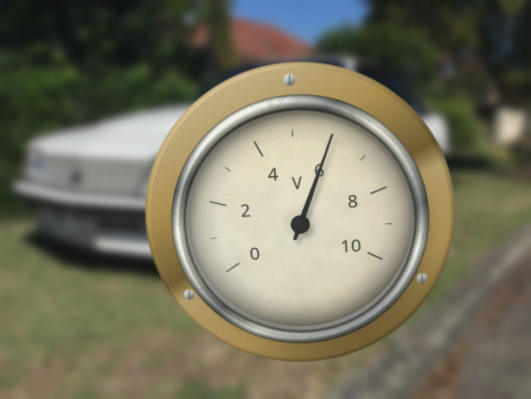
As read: **6** V
